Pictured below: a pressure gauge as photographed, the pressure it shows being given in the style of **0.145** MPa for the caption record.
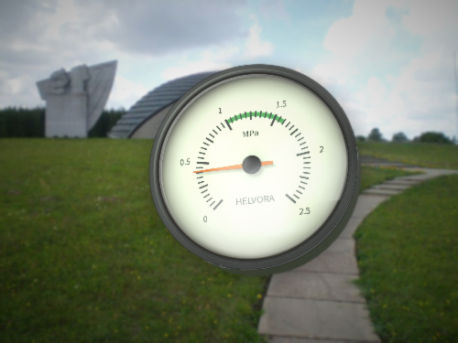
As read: **0.4** MPa
